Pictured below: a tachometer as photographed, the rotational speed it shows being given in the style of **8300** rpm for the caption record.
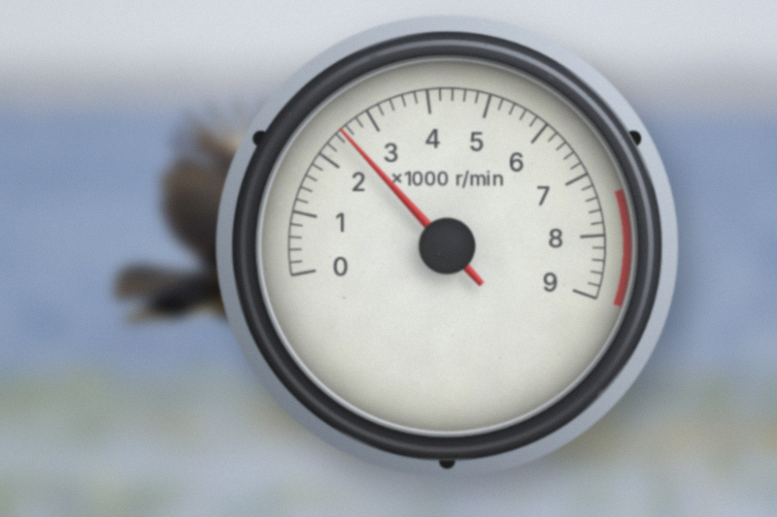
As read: **2500** rpm
